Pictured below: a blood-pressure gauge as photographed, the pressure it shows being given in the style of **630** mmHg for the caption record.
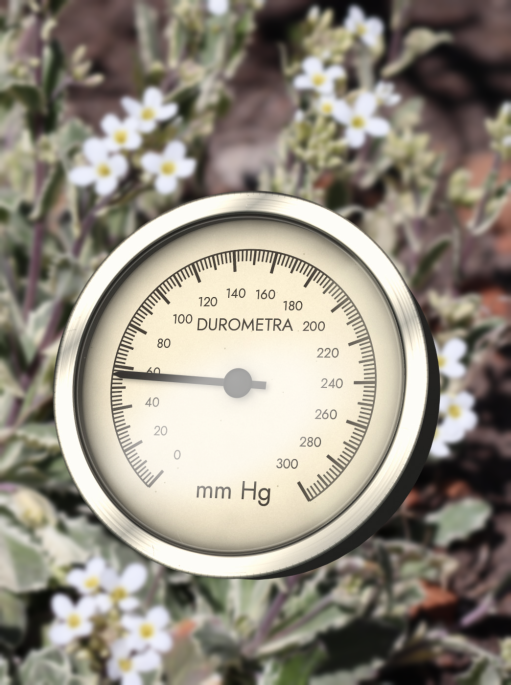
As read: **56** mmHg
